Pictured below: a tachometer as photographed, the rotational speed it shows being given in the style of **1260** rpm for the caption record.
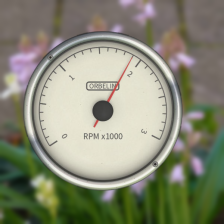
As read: **1900** rpm
